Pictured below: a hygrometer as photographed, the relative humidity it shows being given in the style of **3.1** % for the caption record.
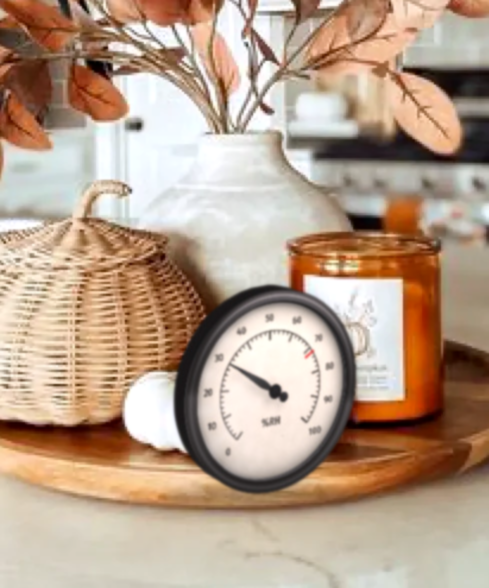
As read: **30** %
